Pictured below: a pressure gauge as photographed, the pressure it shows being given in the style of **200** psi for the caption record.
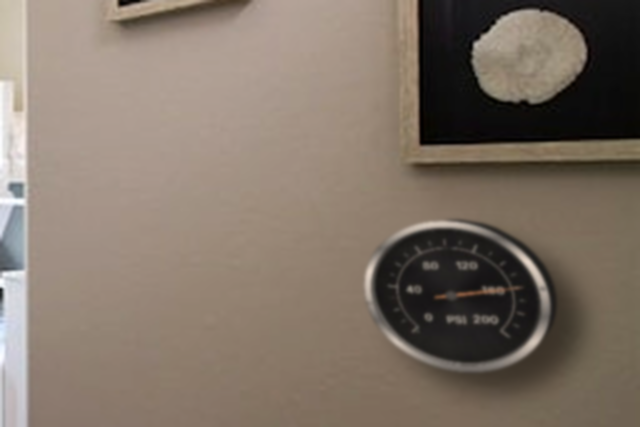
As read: **160** psi
